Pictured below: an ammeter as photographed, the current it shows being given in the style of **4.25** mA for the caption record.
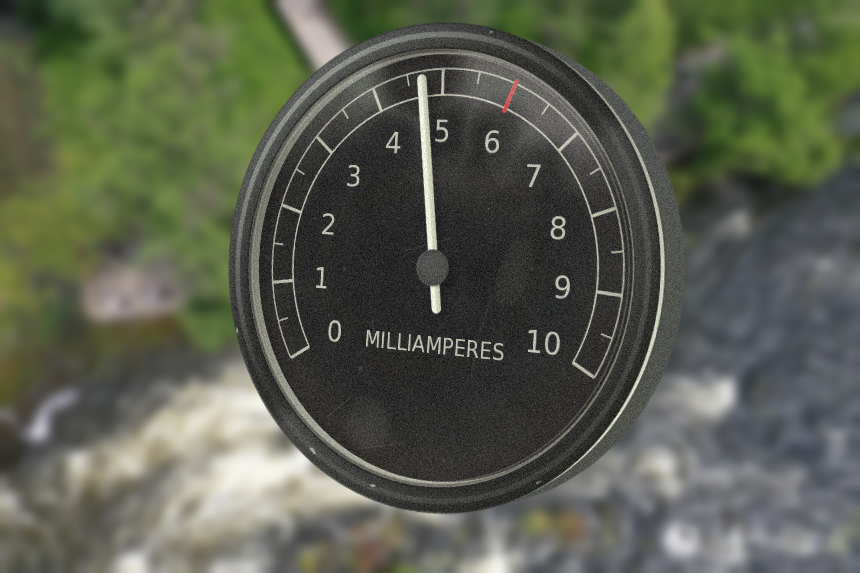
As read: **4.75** mA
